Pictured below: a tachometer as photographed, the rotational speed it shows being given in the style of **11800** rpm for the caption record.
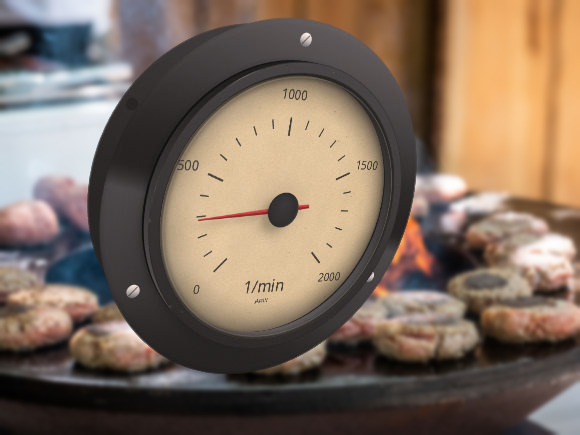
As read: **300** rpm
